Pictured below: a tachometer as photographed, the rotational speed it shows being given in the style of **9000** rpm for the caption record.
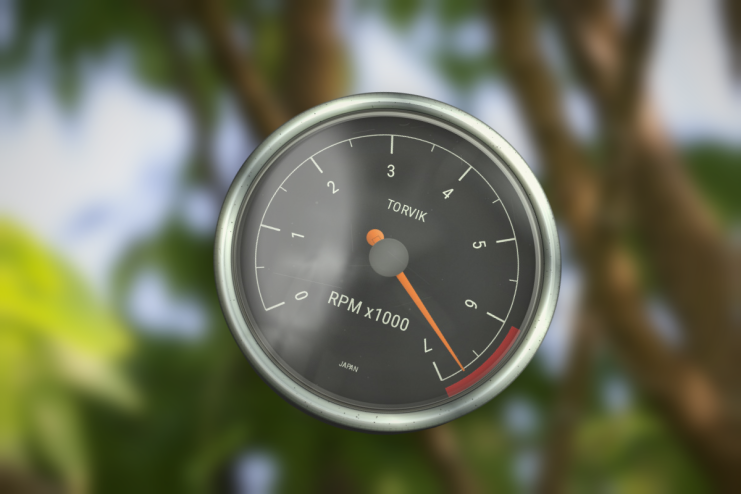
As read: **6750** rpm
